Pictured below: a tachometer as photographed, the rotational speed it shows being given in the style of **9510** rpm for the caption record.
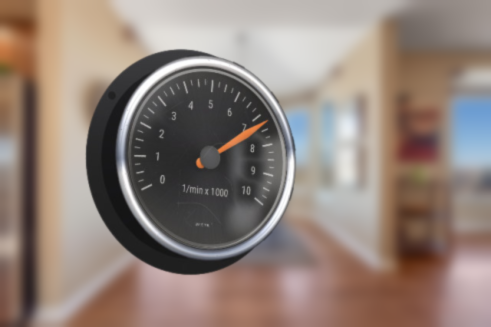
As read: **7250** rpm
